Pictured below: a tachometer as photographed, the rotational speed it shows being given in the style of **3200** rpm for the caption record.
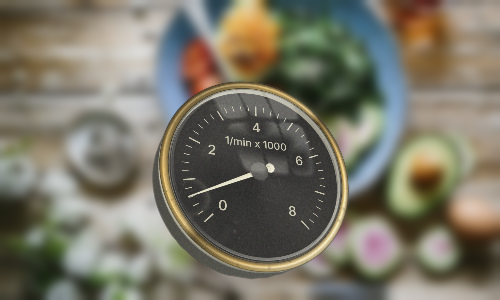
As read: **600** rpm
